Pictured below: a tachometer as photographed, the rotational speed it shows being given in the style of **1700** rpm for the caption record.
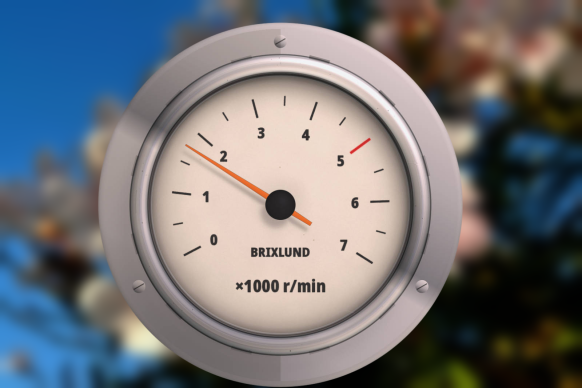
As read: **1750** rpm
